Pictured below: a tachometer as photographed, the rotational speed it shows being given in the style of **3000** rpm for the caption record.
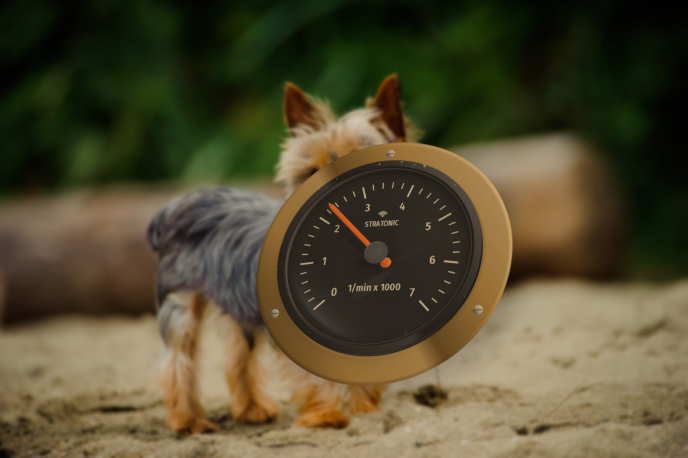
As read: **2300** rpm
